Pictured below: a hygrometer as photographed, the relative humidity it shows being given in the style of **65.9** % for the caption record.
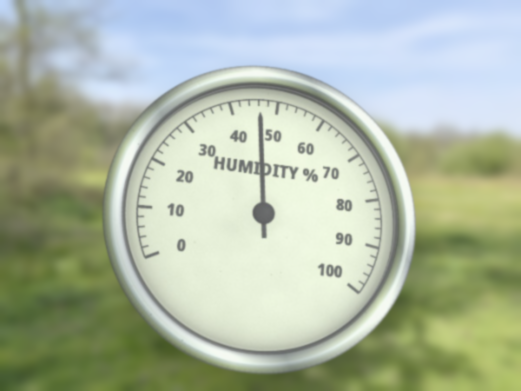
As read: **46** %
